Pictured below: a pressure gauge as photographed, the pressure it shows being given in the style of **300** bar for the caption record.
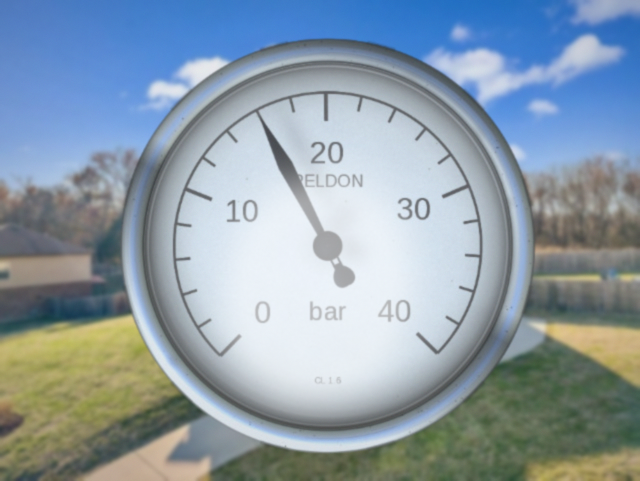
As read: **16** bar
